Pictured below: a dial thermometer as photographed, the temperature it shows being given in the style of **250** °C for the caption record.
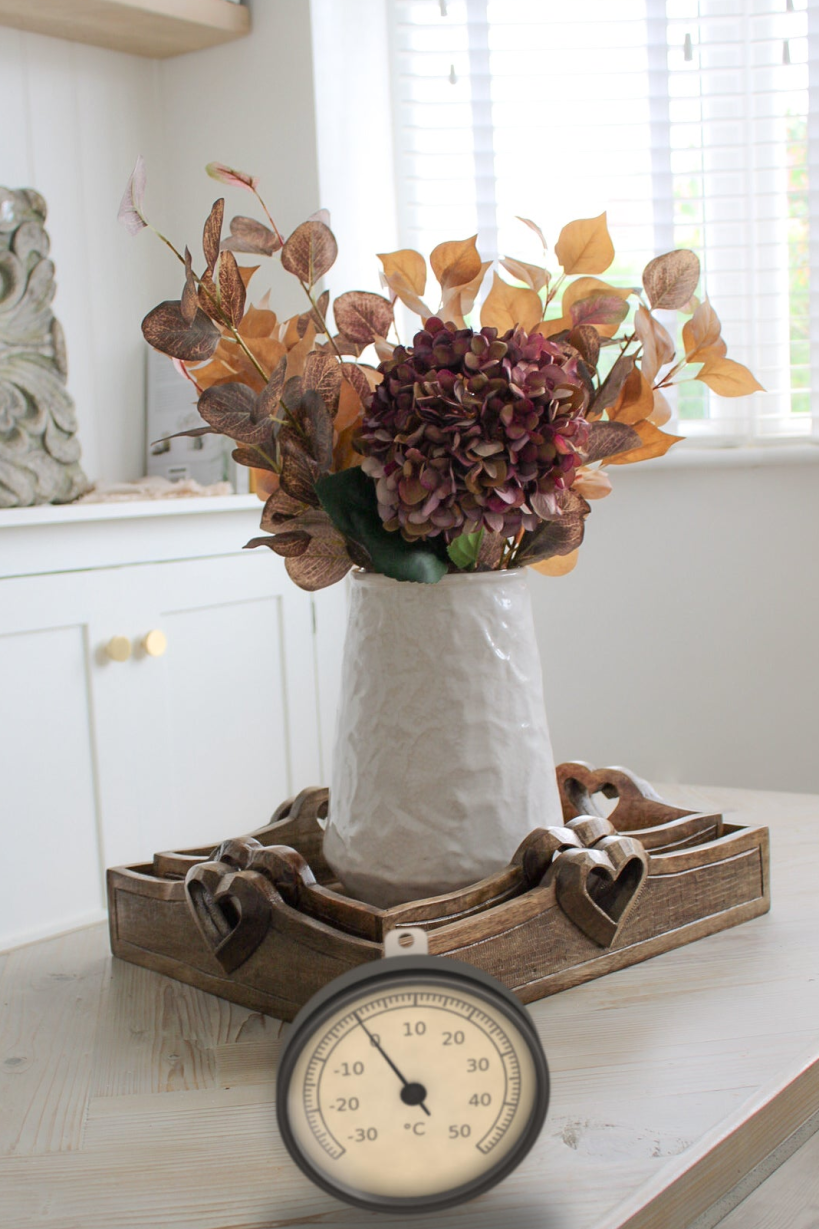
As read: **0** °C
